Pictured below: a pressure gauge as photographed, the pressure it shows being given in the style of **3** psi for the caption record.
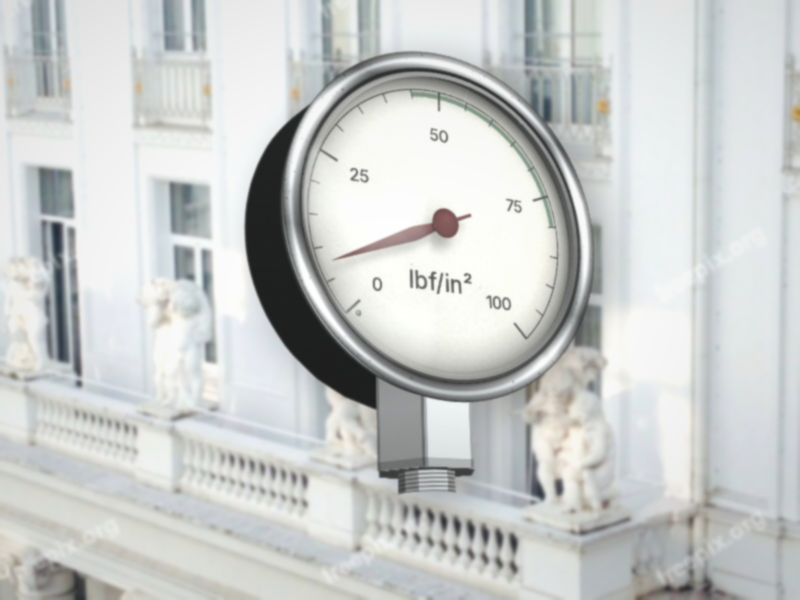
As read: **7.5** psi
